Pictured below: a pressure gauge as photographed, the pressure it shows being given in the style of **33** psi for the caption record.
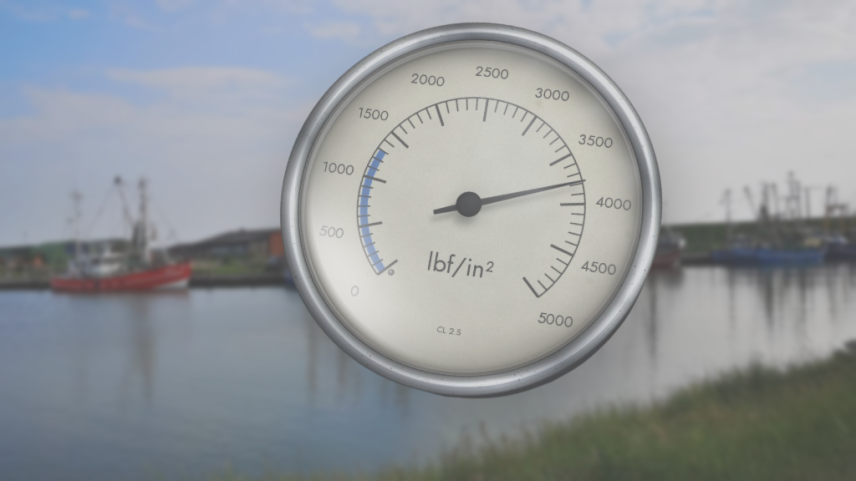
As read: **3800** psi
